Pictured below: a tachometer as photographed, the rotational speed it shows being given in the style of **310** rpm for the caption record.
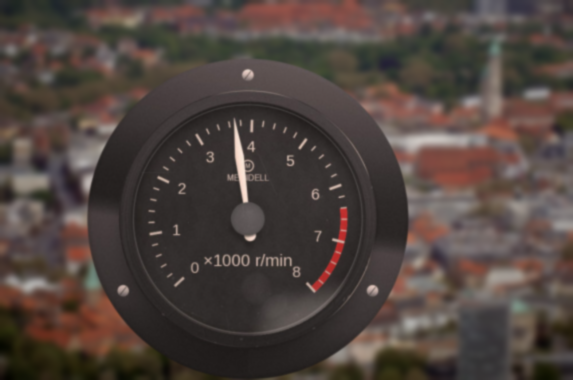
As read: **3700** rpm
